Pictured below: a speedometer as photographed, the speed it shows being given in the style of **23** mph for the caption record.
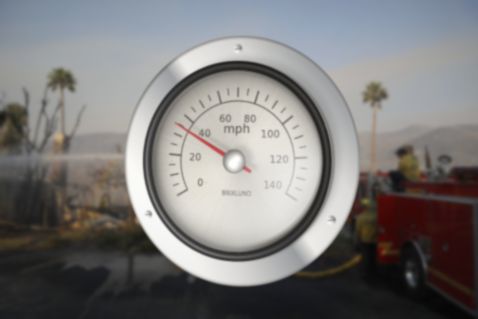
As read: **35** mph
